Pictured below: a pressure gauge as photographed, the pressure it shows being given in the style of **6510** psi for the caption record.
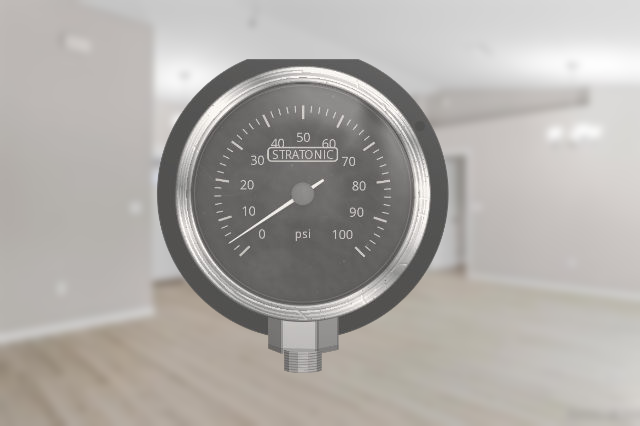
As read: **4** psi
